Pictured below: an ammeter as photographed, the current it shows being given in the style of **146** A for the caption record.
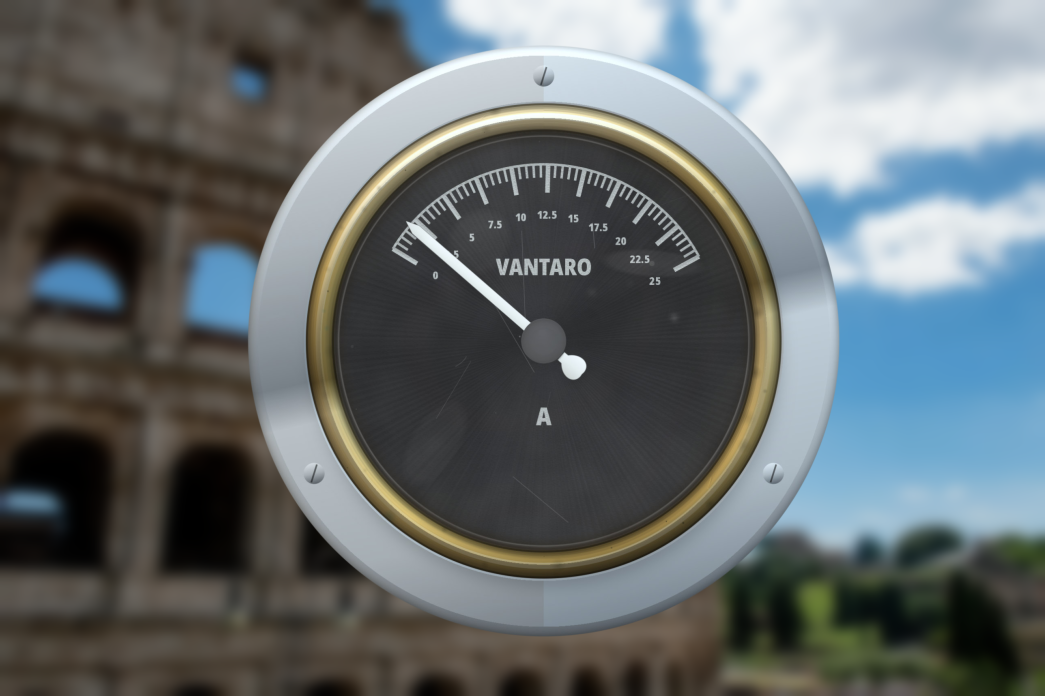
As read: **2** A
